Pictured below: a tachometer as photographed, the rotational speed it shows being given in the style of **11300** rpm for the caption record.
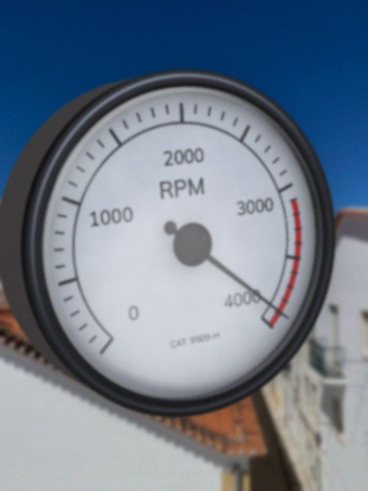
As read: **3900** rpm
